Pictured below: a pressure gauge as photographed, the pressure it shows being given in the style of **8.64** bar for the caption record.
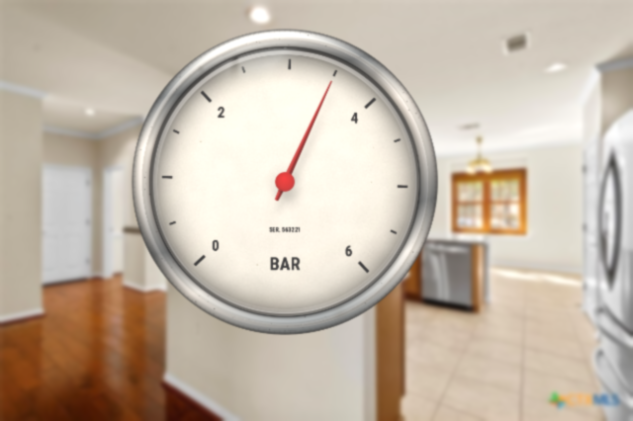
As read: **3.5** bar
